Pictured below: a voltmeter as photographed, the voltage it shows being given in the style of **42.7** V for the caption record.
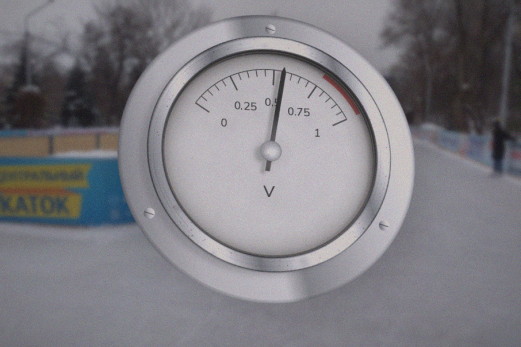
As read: **0.55** V
